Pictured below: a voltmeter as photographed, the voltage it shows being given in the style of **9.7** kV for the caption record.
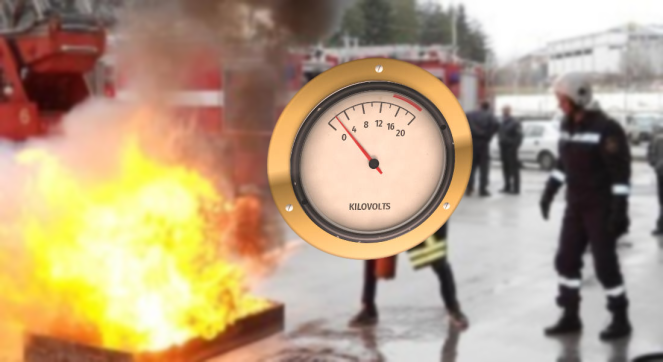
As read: **2** kV
